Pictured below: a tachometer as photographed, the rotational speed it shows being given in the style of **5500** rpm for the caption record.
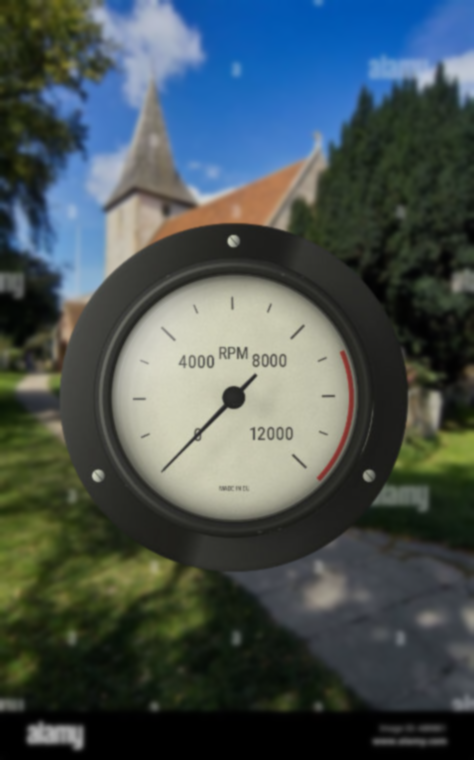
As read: **0** rpm
